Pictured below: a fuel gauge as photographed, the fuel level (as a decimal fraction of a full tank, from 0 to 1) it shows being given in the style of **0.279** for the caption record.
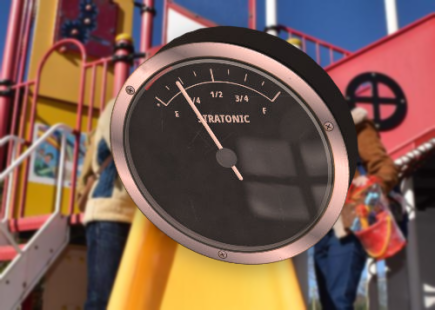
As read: **0.25**
